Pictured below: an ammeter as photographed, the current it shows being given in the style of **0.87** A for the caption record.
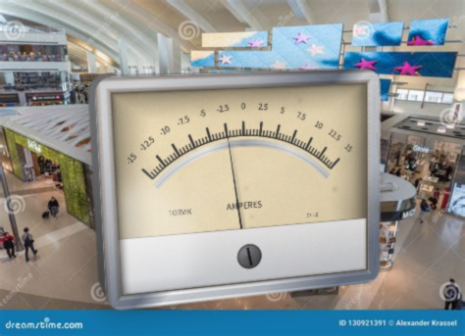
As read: **-2.5** A
